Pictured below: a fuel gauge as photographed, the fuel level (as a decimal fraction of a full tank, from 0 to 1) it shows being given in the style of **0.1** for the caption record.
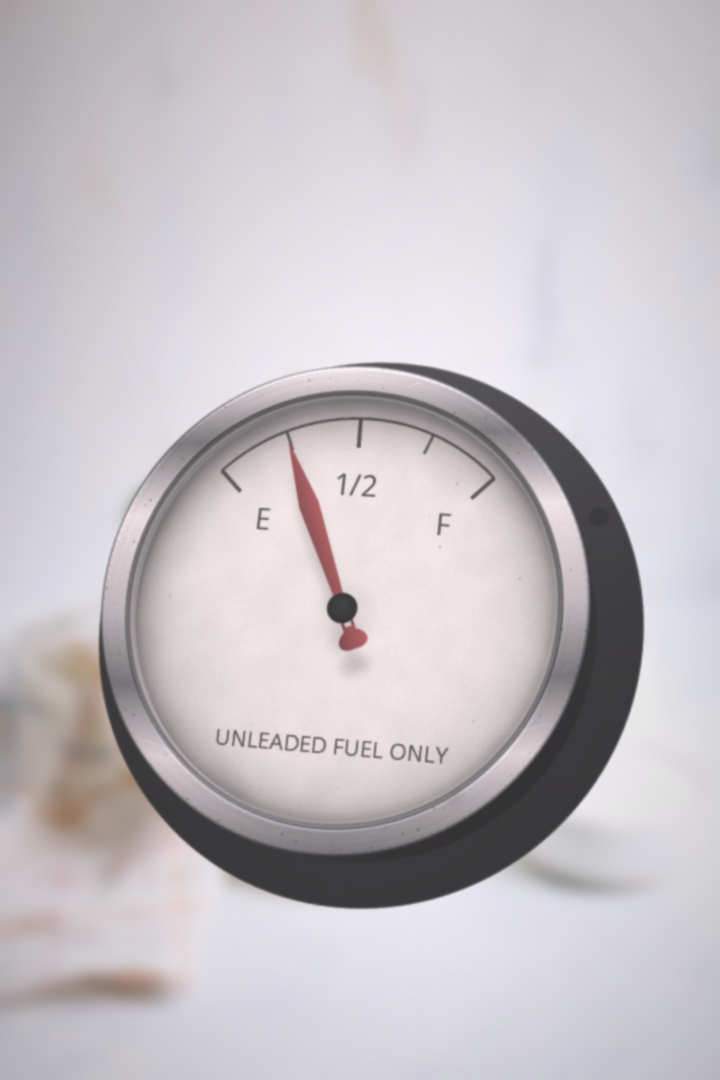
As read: **0.25**
